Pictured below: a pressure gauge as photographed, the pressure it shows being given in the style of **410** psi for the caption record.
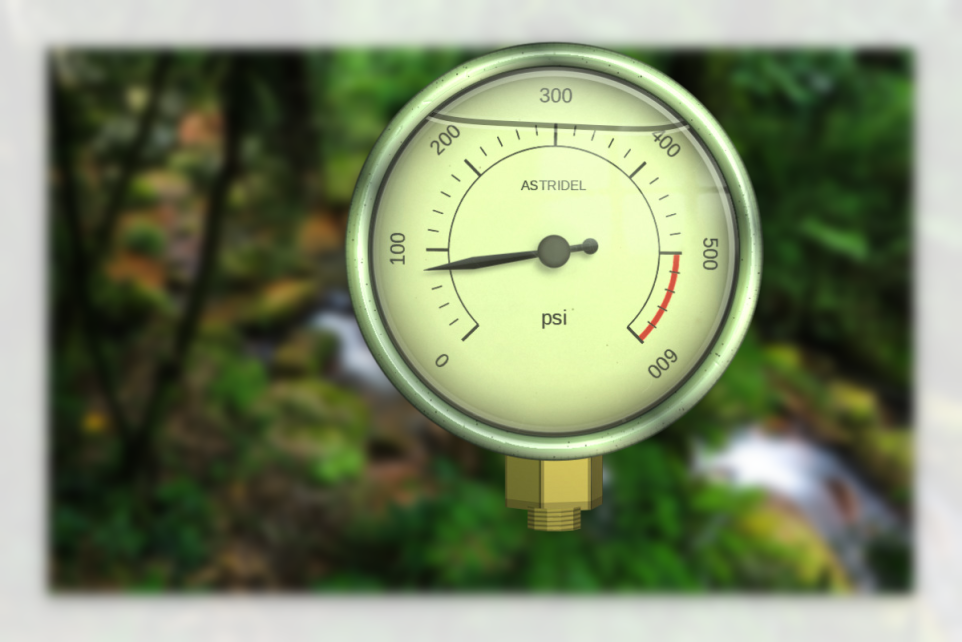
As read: **80** psi
